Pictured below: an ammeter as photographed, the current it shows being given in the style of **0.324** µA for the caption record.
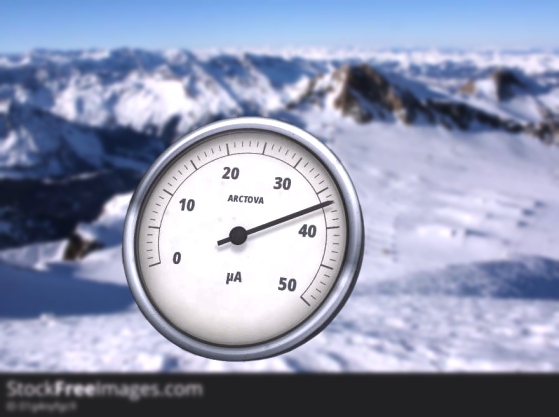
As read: **37** µA
